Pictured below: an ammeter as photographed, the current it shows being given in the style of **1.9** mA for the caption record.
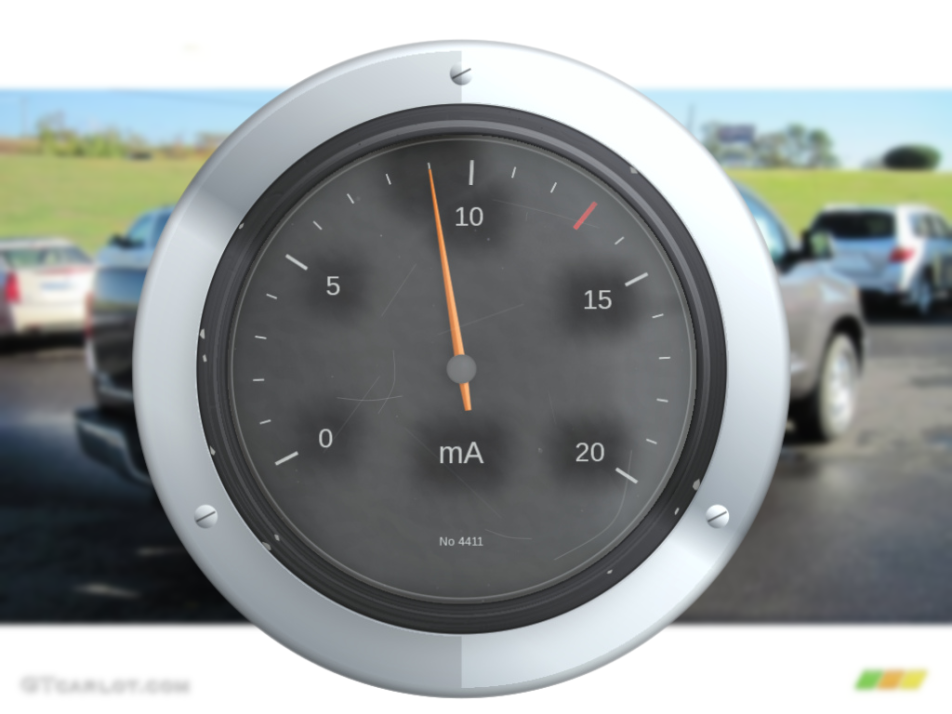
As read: **9** mA
